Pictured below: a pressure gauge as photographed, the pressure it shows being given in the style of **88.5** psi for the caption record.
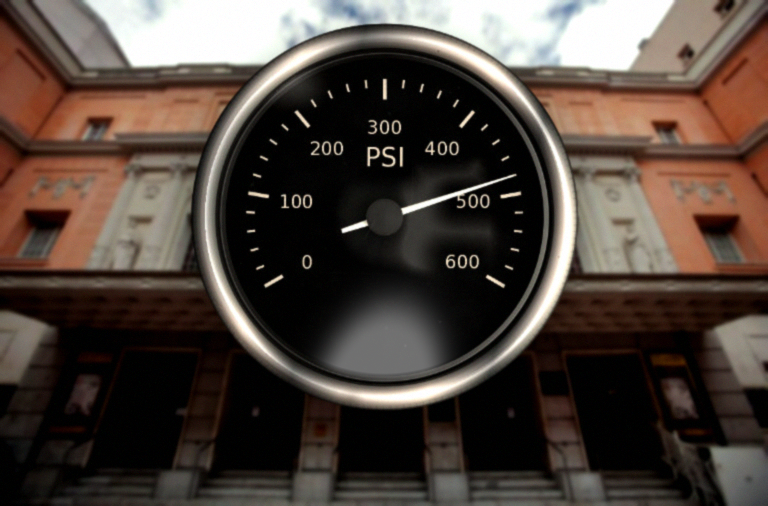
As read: **480** psi
